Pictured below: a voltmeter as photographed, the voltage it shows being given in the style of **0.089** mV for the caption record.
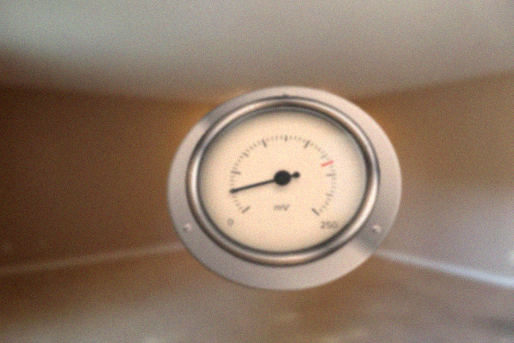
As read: **25** mV
